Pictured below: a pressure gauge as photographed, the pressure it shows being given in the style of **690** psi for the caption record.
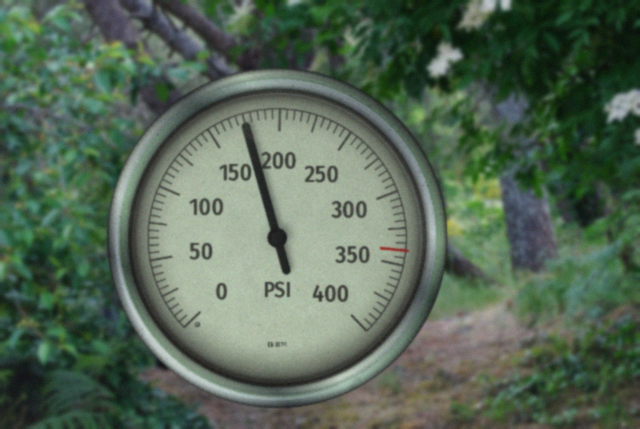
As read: **175** psi
